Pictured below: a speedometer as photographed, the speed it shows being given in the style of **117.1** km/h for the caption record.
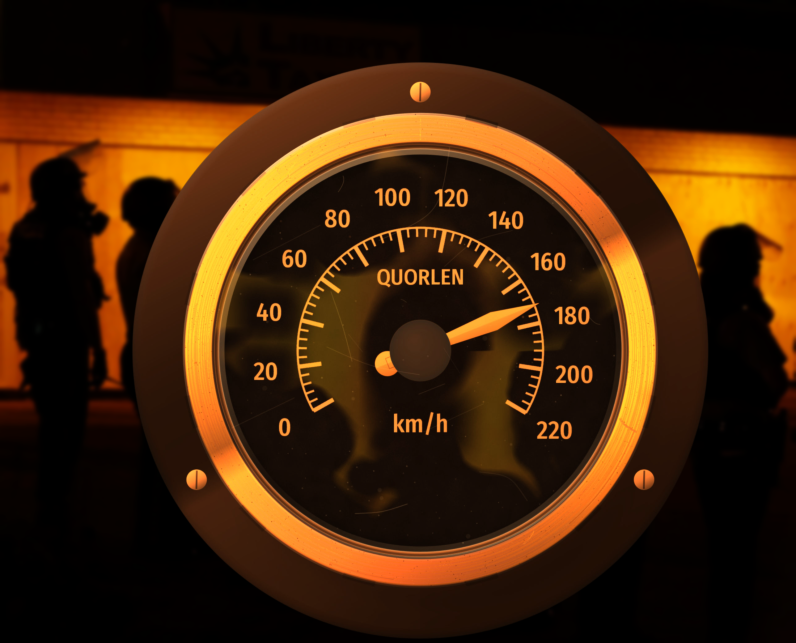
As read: **172** km/h
